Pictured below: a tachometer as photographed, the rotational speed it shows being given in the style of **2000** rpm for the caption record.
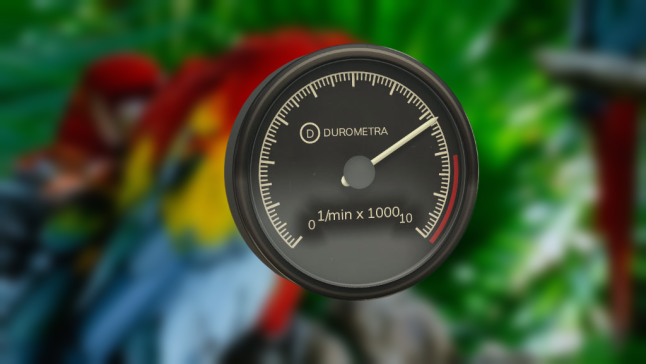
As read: **7200** rpm
